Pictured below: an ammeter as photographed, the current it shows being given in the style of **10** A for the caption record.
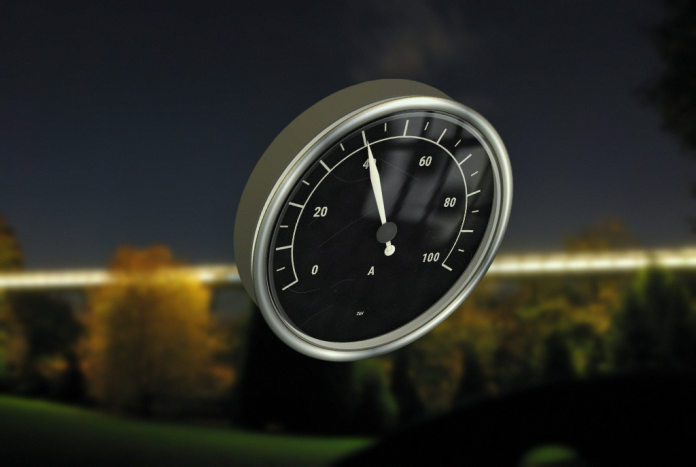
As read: **40** A
